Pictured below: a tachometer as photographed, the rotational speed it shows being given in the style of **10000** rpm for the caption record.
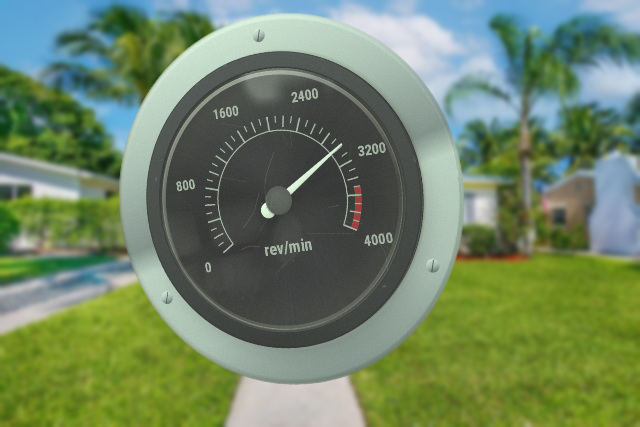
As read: **3000** rpm
